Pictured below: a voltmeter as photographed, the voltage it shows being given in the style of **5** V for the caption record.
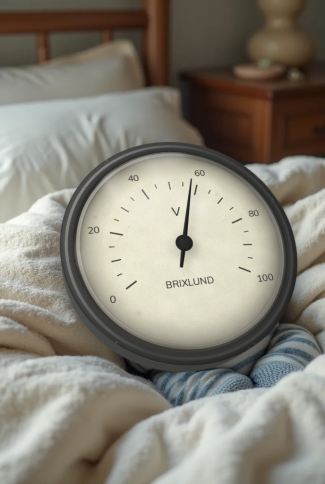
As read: **57.5** V
